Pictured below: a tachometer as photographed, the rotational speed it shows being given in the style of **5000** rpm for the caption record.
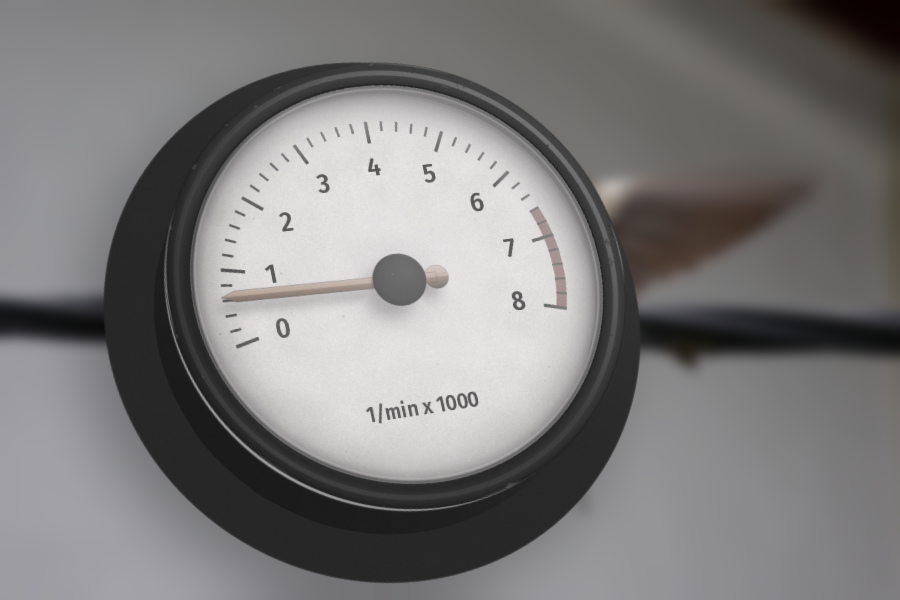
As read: **600** rpm
